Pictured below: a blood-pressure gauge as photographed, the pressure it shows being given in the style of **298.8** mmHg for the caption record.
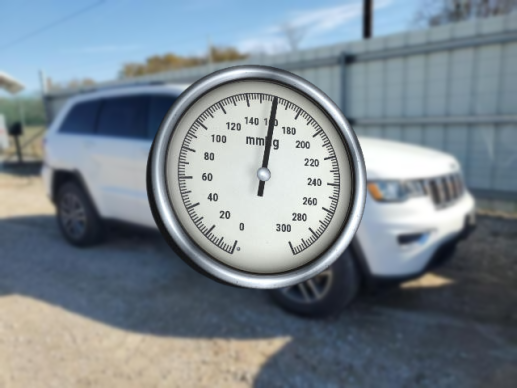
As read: **160** mmHg
